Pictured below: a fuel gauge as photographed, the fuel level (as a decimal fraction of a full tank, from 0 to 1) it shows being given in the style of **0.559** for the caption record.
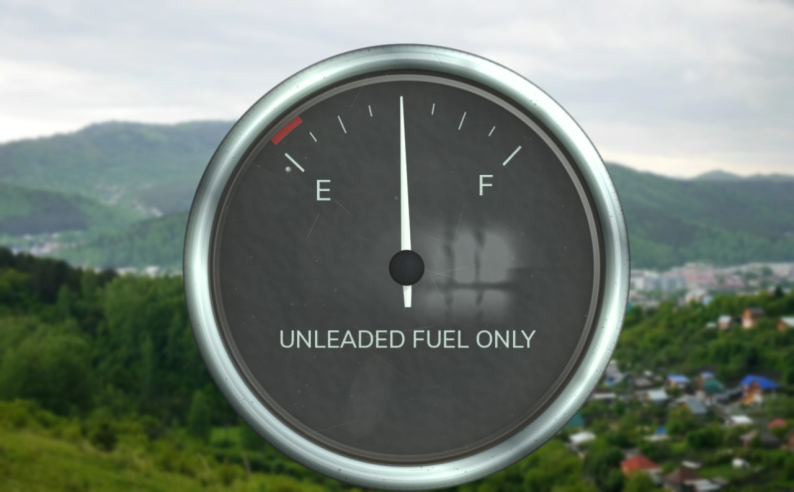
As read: **0.5**
